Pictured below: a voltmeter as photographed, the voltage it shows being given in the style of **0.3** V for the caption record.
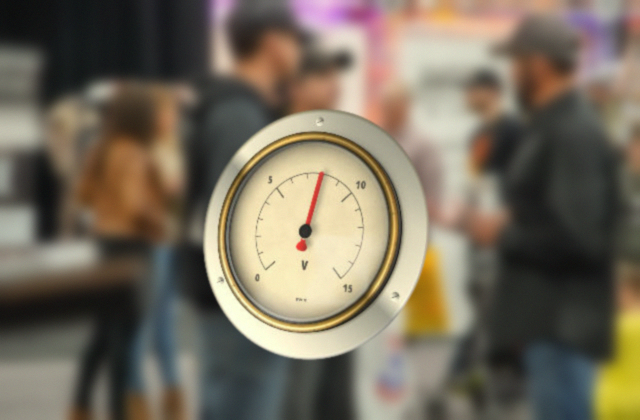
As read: **8** V
